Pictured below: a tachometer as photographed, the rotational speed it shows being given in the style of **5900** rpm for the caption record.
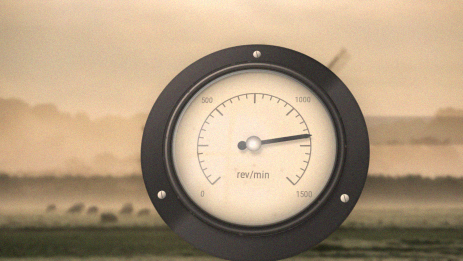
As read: **1200** rpm
